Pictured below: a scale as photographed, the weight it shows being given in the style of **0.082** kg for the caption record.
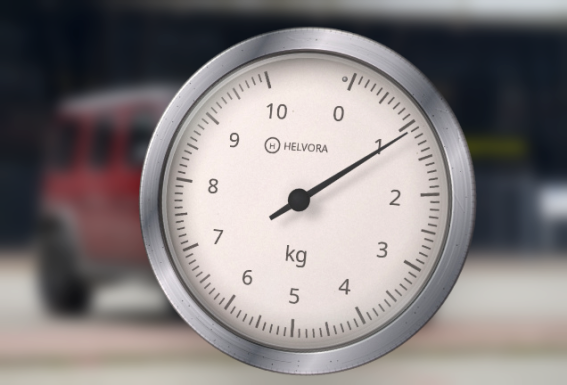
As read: **1.1** kg
